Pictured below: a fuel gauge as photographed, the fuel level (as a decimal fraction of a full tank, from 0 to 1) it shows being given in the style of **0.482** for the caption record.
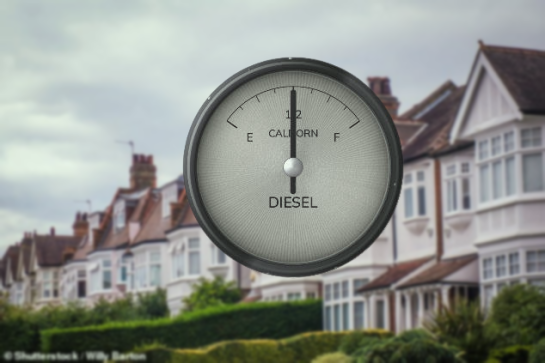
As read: **0.5**
